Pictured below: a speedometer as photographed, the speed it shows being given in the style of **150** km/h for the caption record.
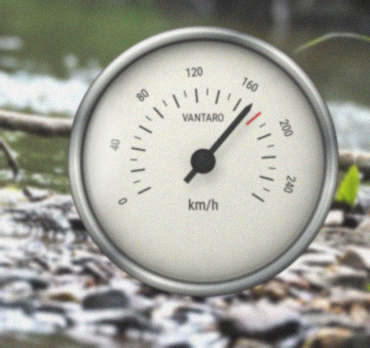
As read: **170** km/h
